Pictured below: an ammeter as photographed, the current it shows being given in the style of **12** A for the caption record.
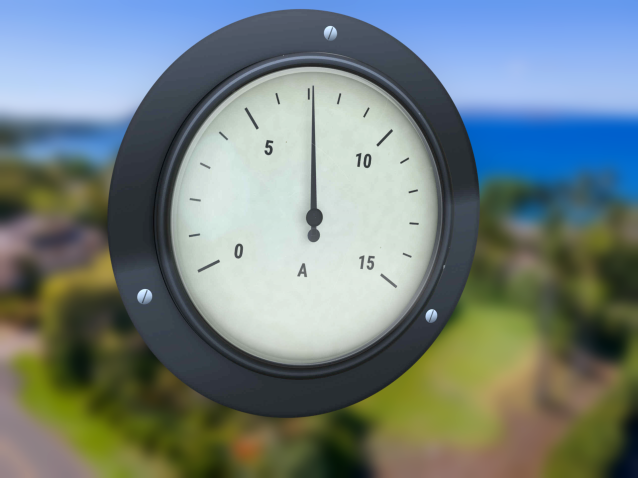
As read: **7** A
